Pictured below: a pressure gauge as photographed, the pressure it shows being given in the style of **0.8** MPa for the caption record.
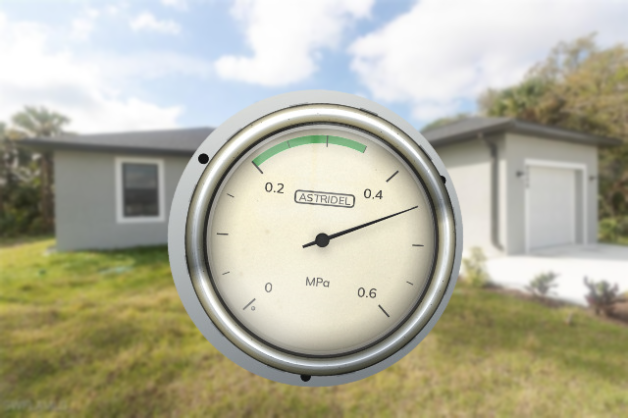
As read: **0.45** MPa
